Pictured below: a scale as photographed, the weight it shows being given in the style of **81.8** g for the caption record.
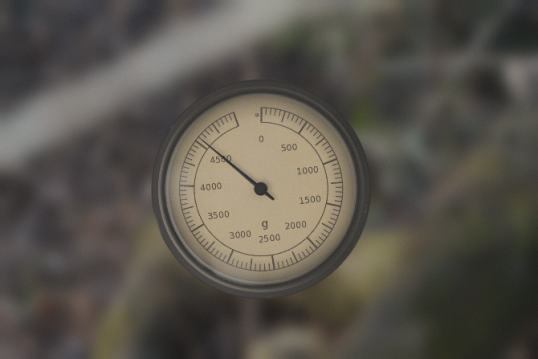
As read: **4550** g
